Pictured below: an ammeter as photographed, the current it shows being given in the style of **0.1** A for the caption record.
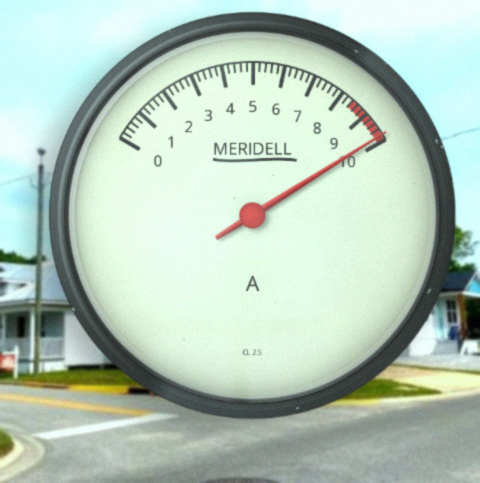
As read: **9.8** A
